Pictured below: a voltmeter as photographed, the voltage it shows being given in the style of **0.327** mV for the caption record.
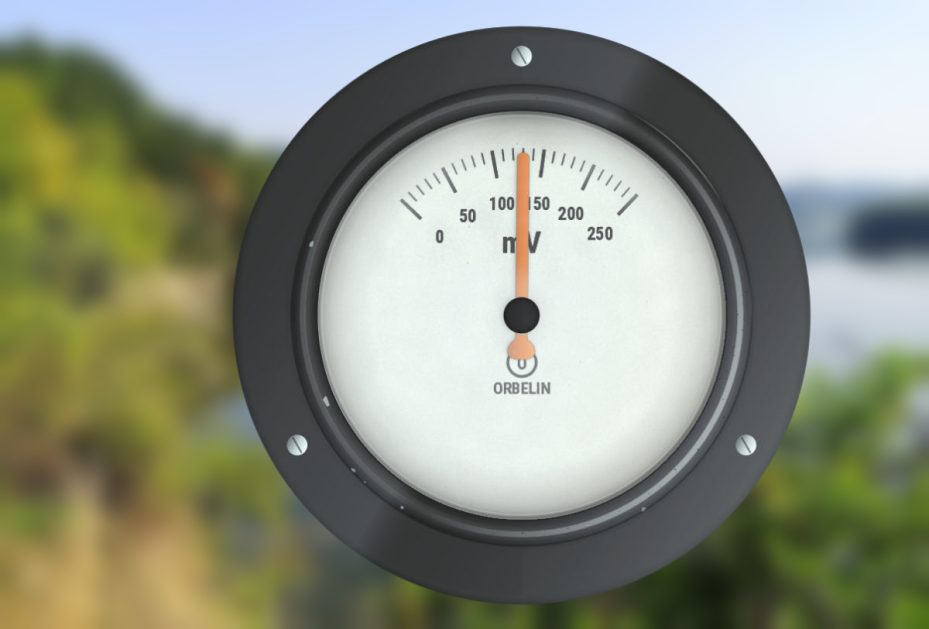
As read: **130** mV
